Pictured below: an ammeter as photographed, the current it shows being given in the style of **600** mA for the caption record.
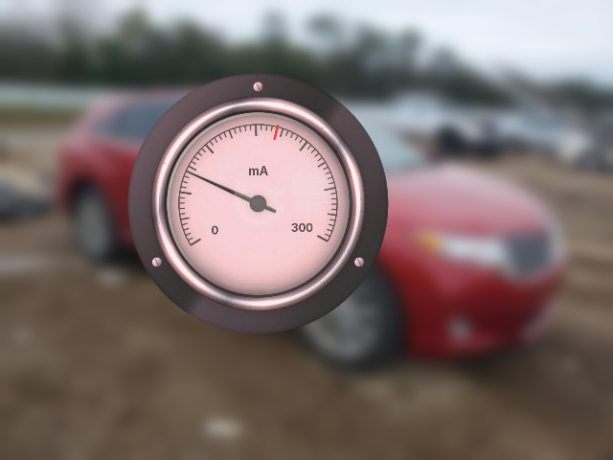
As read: **70** mA
